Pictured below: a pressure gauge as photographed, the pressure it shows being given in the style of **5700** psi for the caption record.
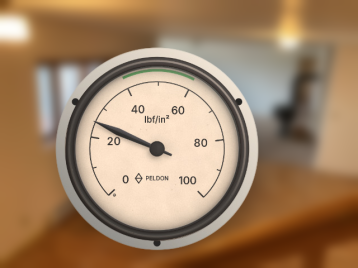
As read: **25** psi
